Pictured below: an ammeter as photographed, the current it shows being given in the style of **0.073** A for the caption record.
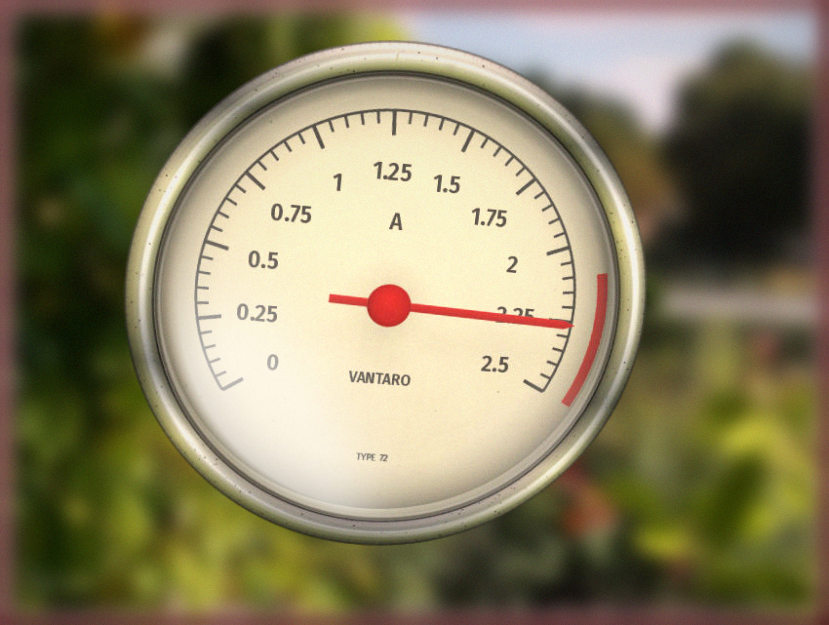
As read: **2.25** A
